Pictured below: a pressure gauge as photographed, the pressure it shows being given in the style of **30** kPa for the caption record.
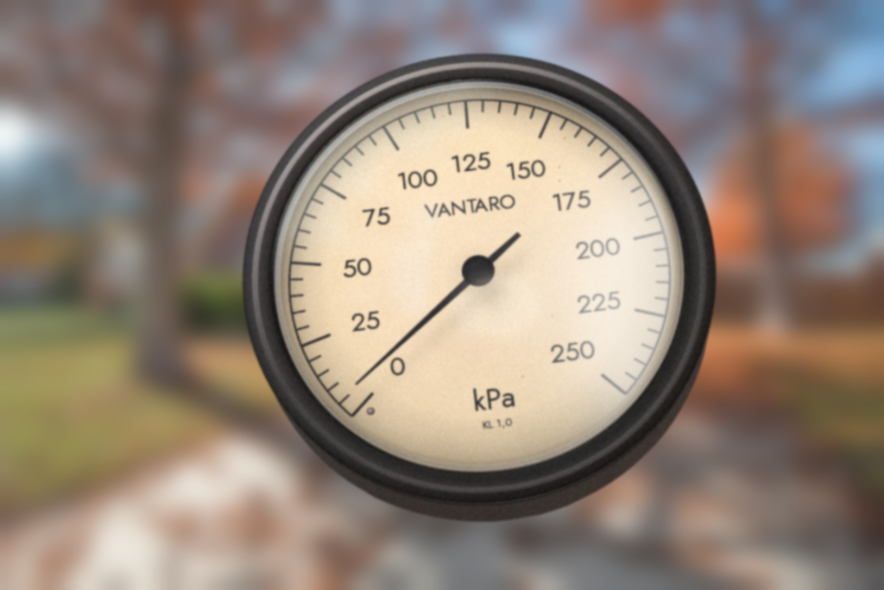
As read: **5** kPa
